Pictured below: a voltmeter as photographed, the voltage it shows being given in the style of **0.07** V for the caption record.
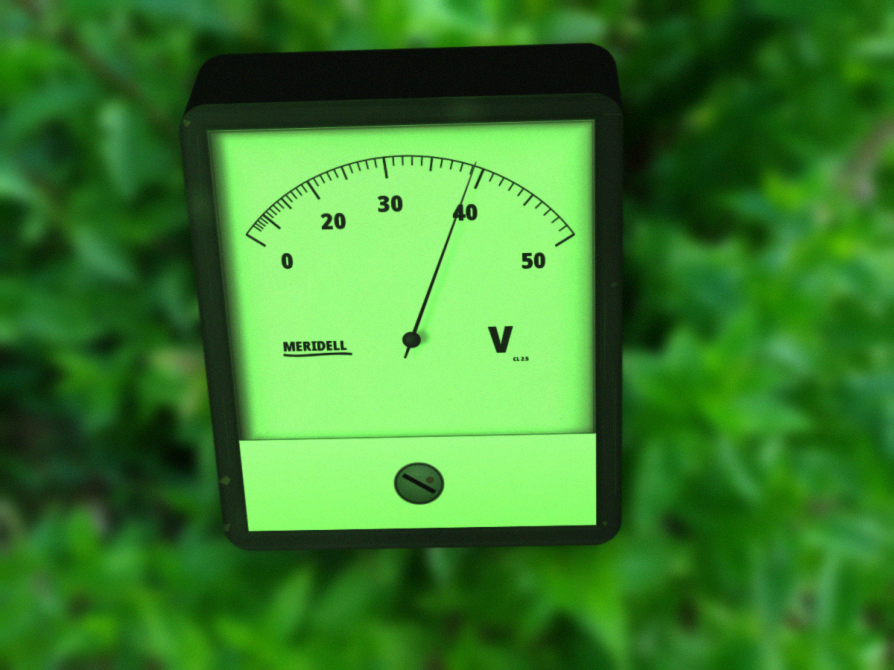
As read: **39** V
